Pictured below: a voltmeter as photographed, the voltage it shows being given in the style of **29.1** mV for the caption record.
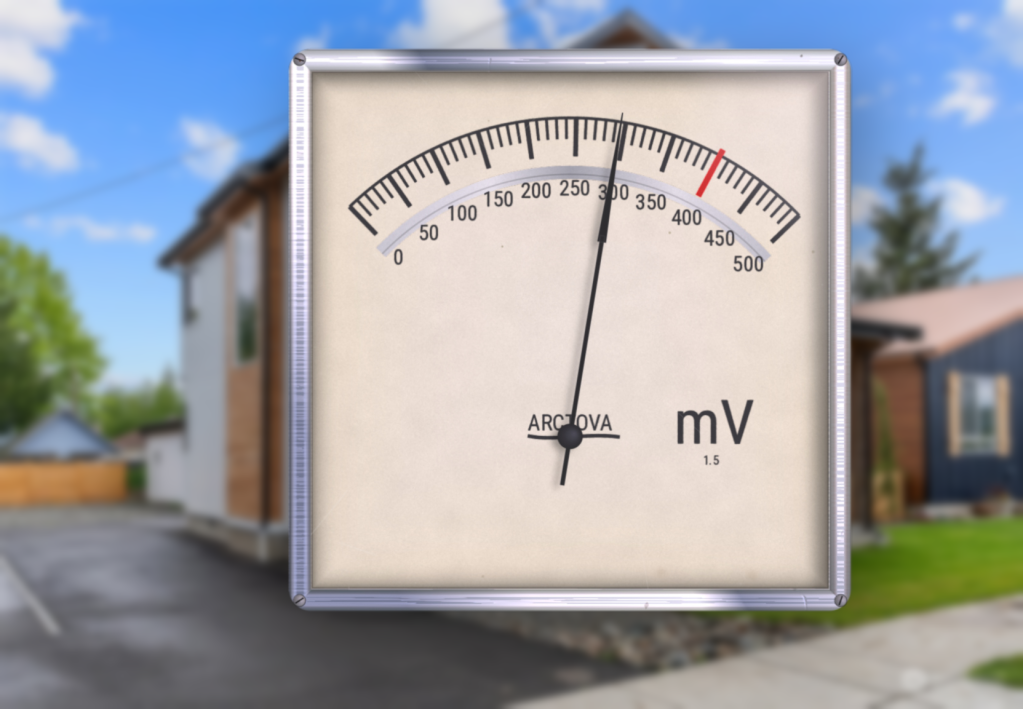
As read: **295** mV
